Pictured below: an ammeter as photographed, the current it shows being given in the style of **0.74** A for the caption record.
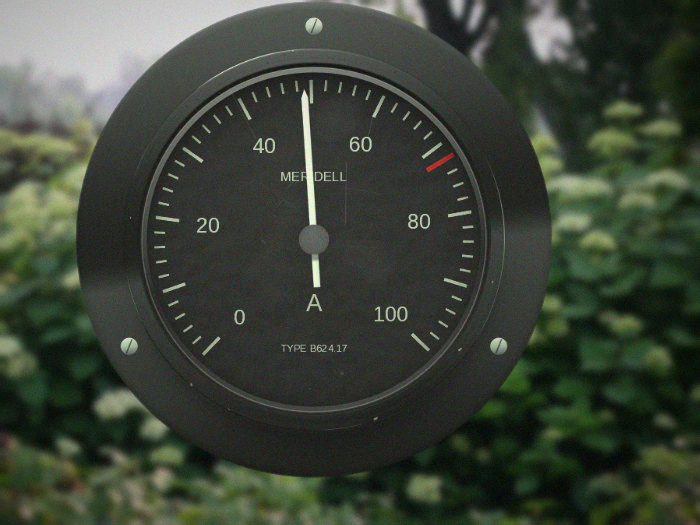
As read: **49** A
